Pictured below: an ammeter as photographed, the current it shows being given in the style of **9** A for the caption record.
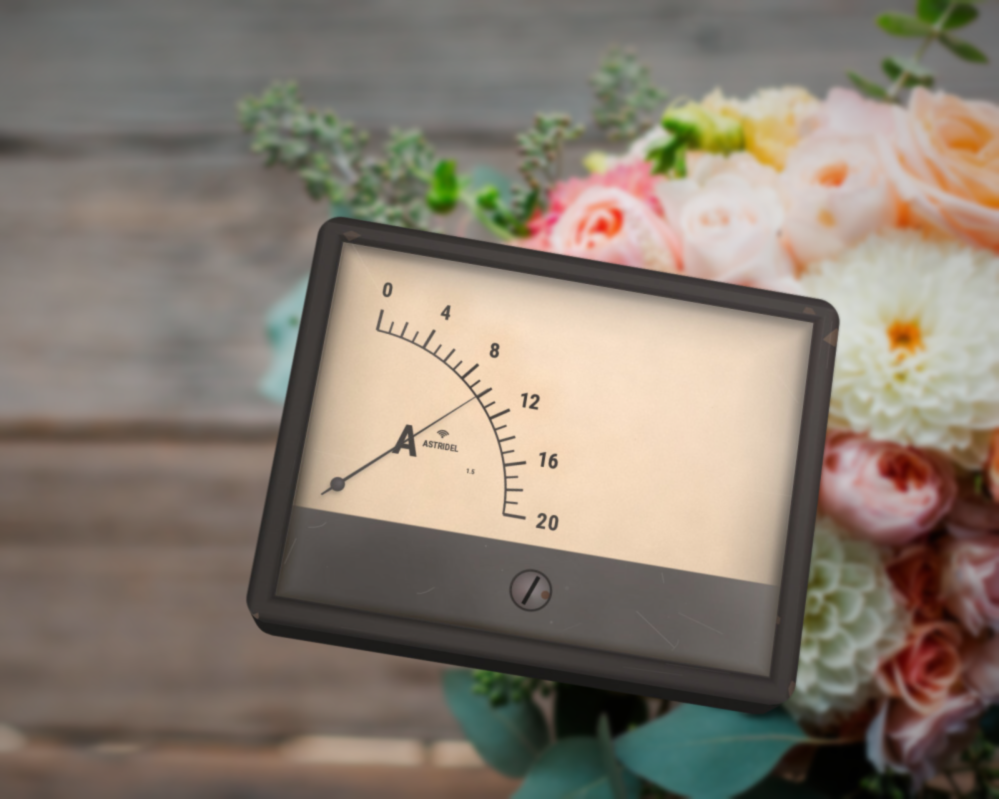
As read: **10** A
